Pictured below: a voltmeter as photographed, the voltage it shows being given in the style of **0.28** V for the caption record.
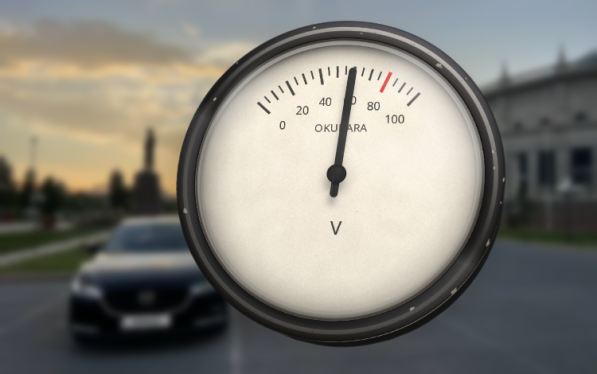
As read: **60** V
